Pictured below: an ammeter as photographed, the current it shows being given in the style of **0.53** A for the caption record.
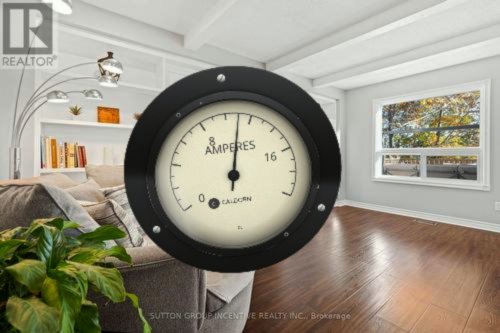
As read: **11** A
